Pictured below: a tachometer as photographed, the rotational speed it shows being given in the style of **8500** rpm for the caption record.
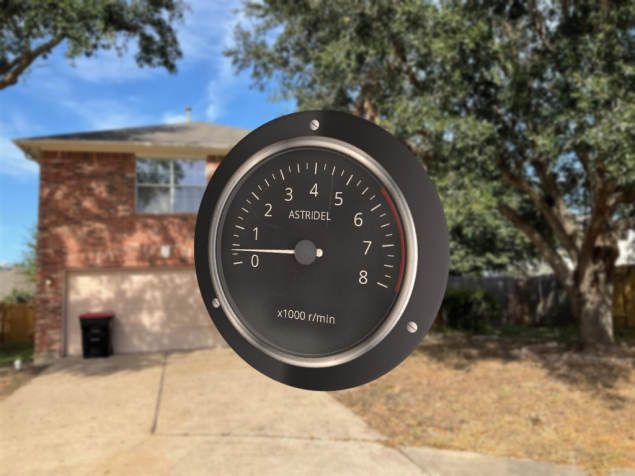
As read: **375** rpm
